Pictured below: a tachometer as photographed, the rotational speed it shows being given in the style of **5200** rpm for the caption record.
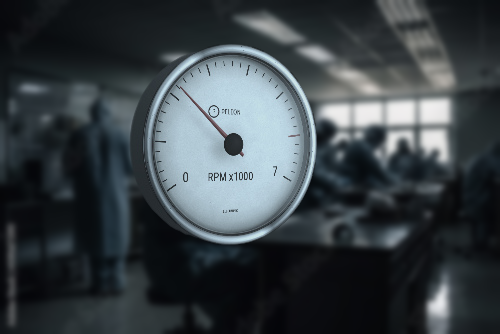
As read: **2200** rpm
